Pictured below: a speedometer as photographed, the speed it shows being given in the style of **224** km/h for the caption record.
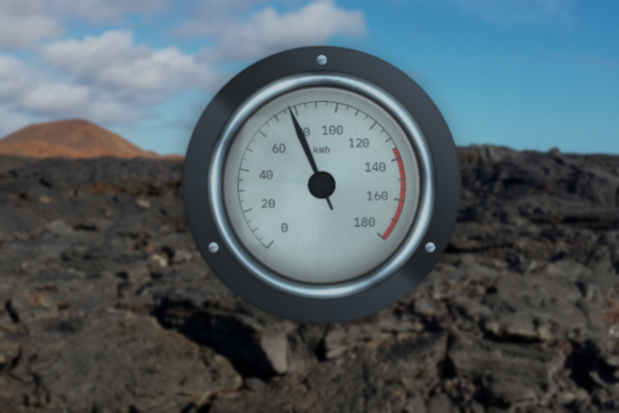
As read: **77.5** km/h
